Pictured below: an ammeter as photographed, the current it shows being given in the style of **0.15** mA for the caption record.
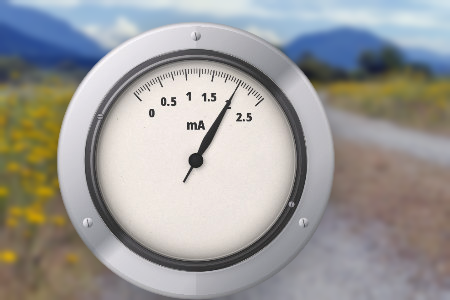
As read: **2** mA
